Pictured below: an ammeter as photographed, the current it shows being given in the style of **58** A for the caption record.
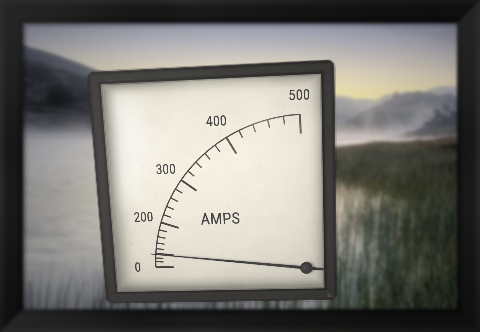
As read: **100** A
